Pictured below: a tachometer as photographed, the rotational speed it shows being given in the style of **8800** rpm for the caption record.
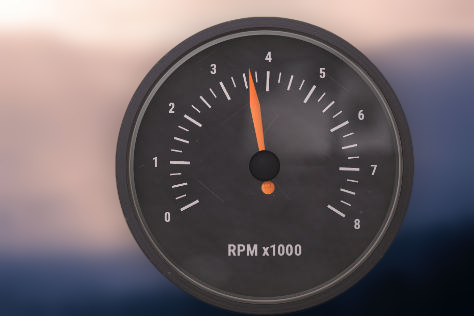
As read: **3625** rpm
